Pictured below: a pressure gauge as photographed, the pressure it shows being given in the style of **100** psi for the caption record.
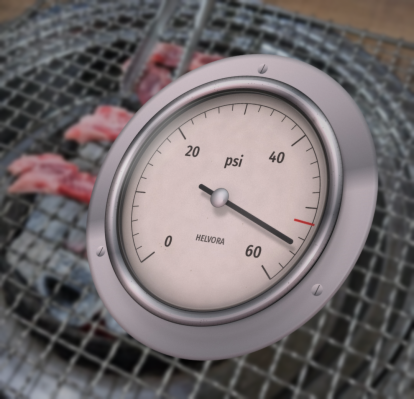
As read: **55** psi
